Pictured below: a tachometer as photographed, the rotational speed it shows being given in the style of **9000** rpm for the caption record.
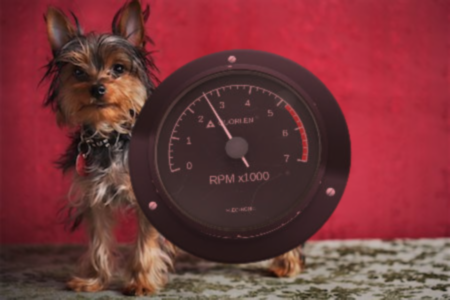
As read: **2600** rpm
